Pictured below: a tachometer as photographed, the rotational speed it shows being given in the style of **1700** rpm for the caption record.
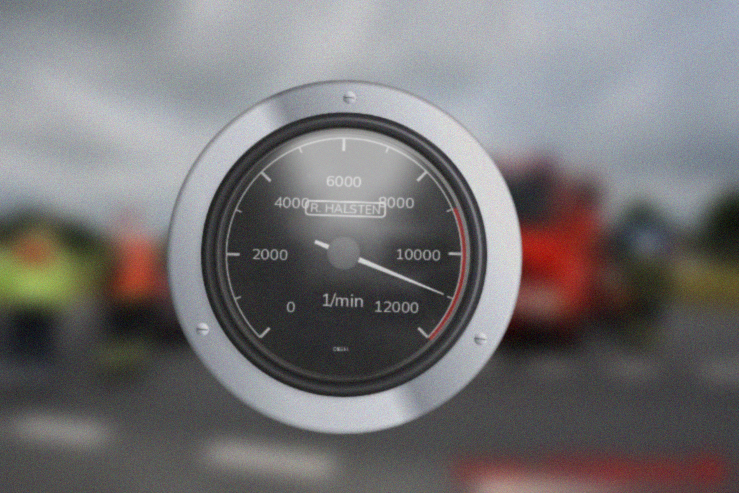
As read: **11000** rpm
